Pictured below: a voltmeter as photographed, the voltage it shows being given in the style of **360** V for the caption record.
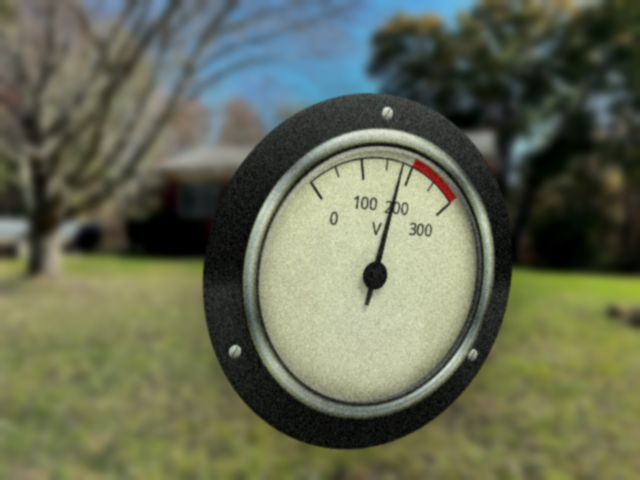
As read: **175** V
